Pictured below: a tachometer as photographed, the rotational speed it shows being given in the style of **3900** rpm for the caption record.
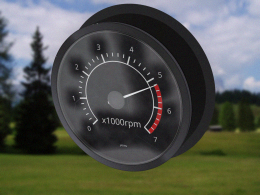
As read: **5200** rpm
